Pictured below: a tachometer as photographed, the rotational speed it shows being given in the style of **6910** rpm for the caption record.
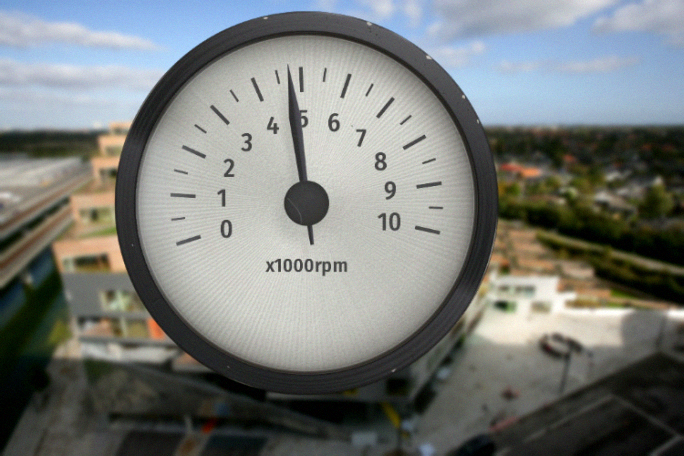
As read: **4750** rpm
